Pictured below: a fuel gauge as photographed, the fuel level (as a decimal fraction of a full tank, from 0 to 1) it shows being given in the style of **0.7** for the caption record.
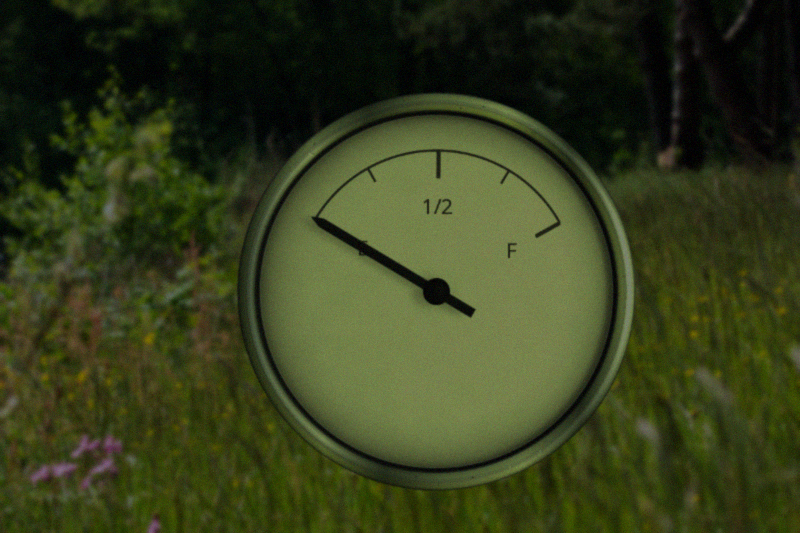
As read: **0**
